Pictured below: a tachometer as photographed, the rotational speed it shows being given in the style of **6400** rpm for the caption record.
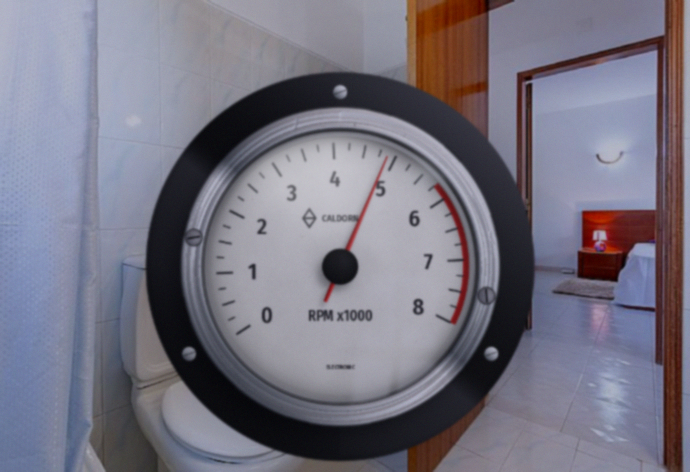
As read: **4875** rpm
